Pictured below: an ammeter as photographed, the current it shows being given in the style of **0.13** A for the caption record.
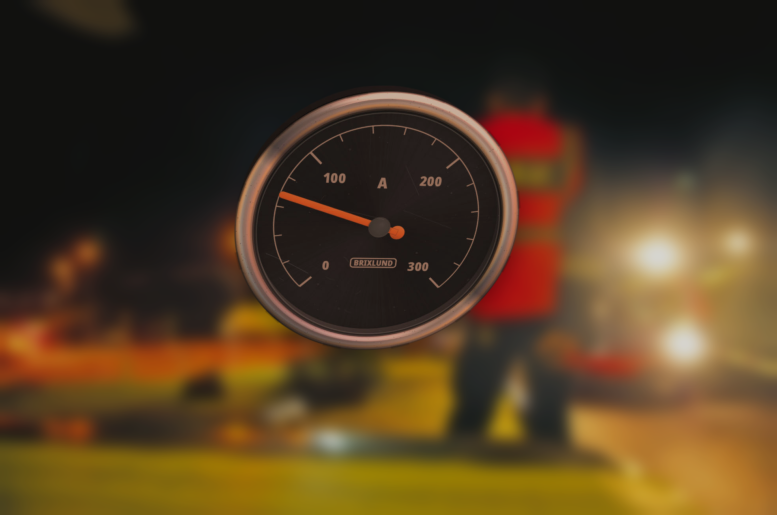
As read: **70** A
